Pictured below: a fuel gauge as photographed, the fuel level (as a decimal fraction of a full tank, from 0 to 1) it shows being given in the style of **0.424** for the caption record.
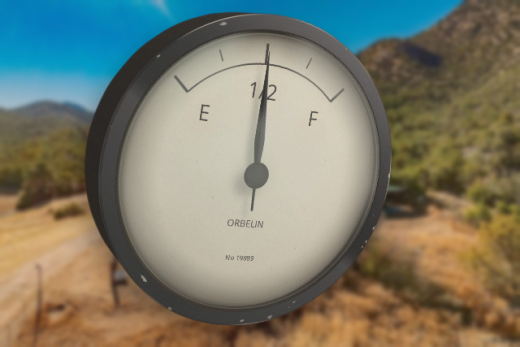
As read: **0.5**
